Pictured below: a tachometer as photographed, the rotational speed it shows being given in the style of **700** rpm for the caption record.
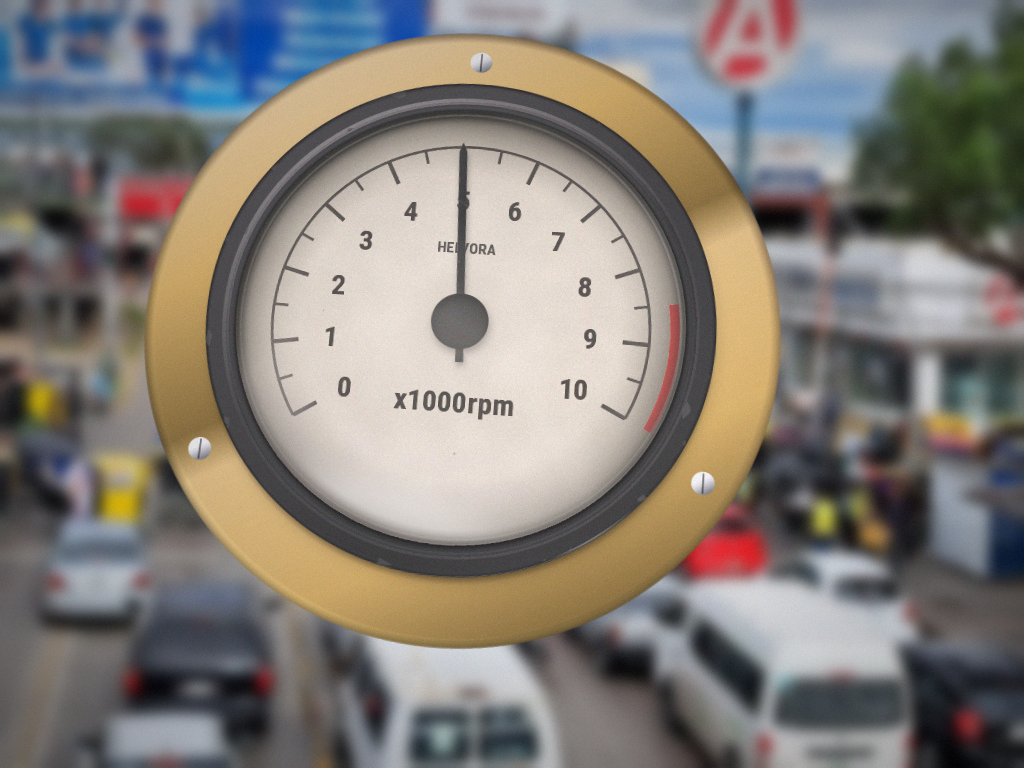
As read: **5000** rpm
